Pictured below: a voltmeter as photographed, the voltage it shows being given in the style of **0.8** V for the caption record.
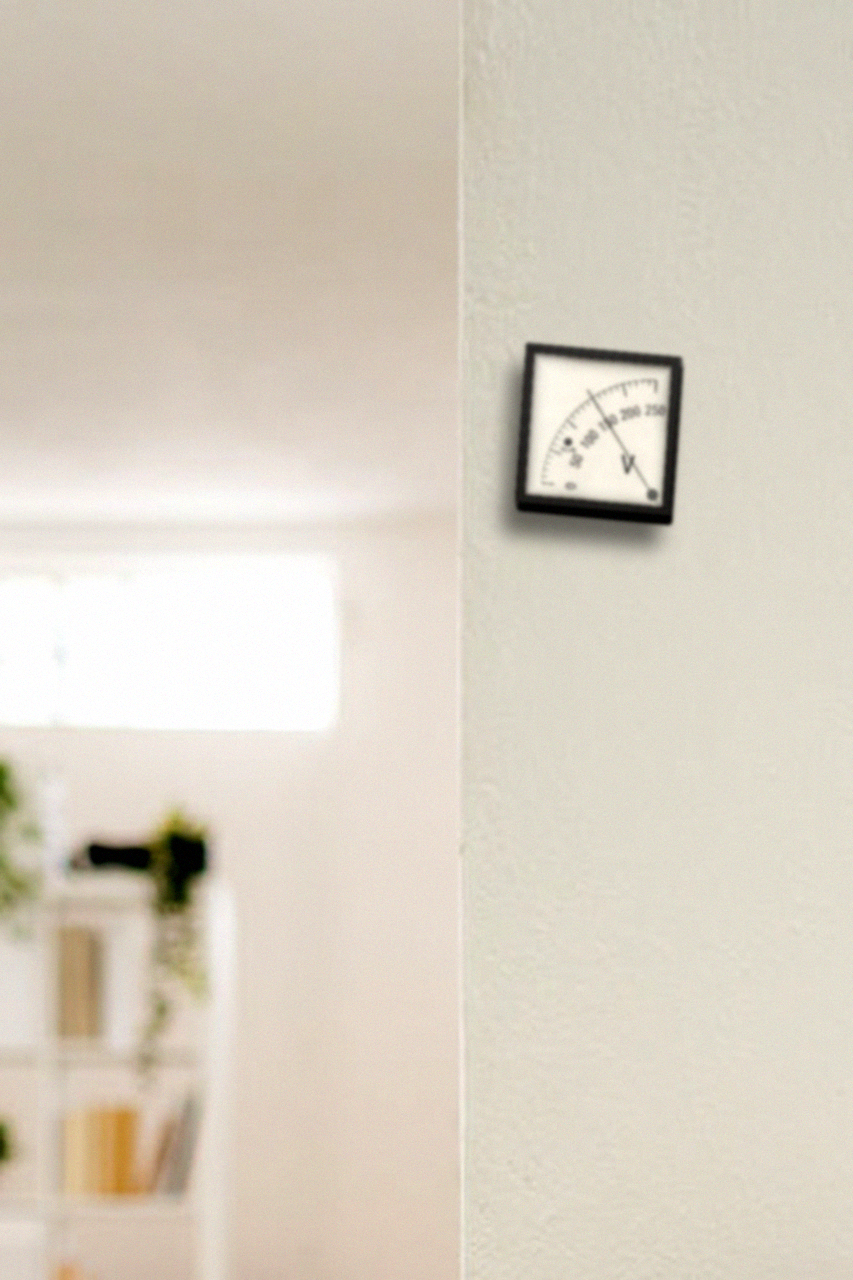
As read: **150** V
